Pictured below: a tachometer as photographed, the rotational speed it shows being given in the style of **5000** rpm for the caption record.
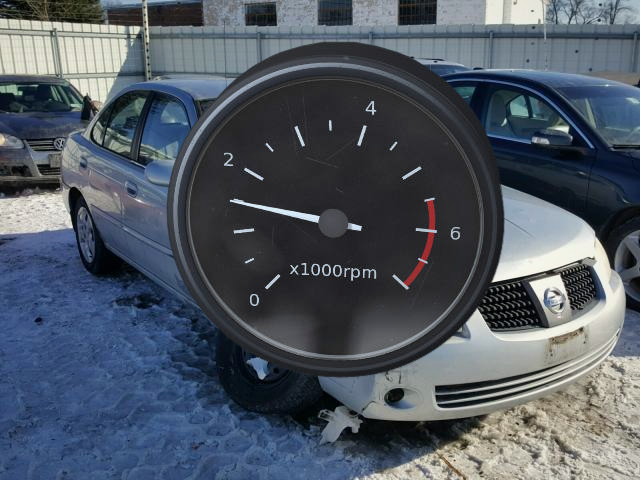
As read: **1500** rpm
